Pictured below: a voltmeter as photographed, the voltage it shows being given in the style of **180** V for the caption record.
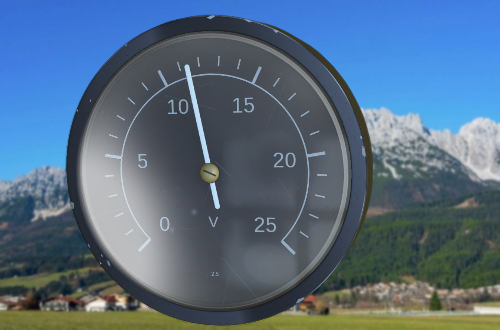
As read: **11.5** V
